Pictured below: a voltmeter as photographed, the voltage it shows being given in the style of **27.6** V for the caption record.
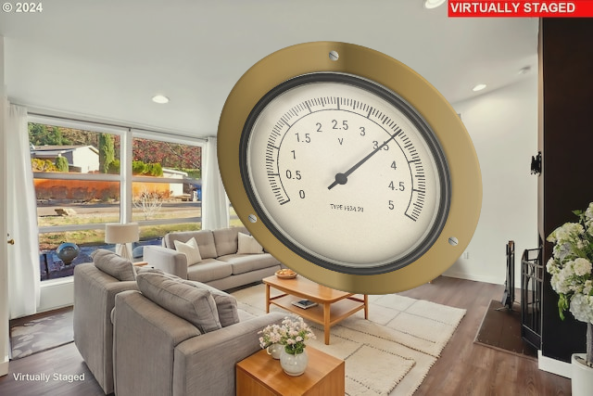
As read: **3.5** V
